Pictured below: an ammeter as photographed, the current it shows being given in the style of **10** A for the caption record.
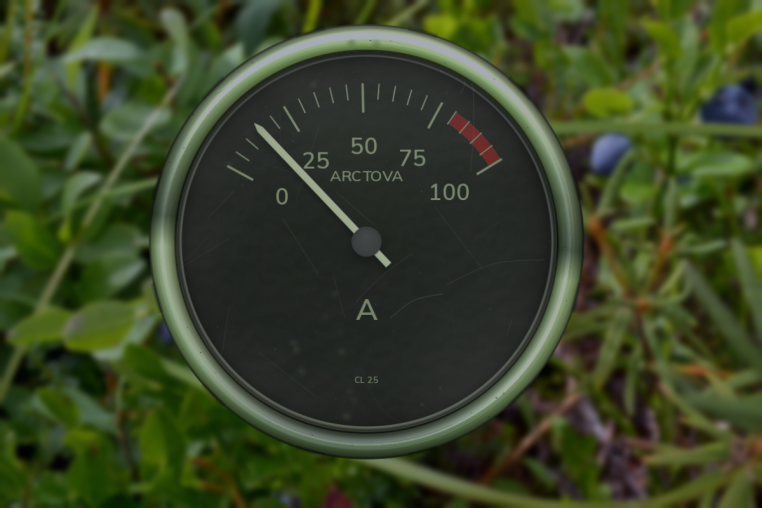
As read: **15** A
